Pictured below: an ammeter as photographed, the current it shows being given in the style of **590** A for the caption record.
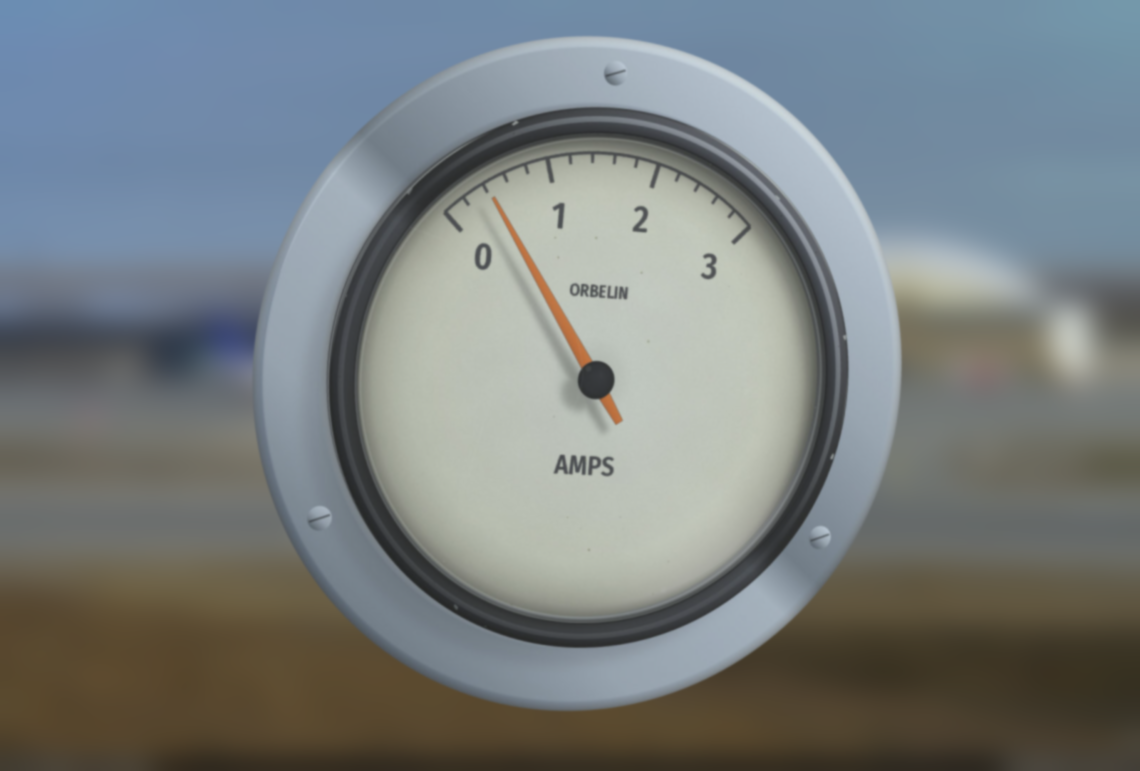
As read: **0.4** A
